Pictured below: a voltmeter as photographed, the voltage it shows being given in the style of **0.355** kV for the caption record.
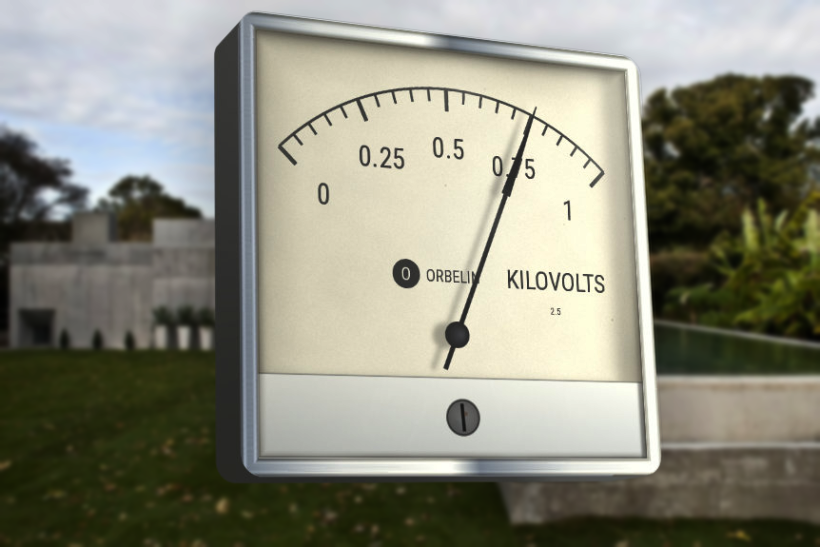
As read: **0.75** kV
